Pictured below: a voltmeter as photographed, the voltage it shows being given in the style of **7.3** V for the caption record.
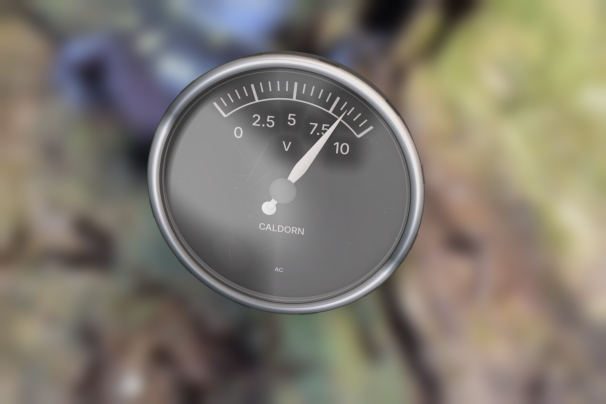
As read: **8.25** V
